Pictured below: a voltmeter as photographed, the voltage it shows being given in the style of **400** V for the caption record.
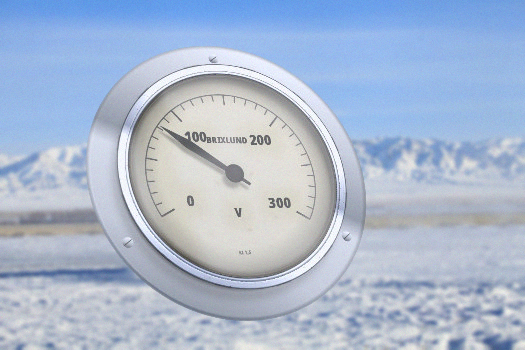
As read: **80** V
